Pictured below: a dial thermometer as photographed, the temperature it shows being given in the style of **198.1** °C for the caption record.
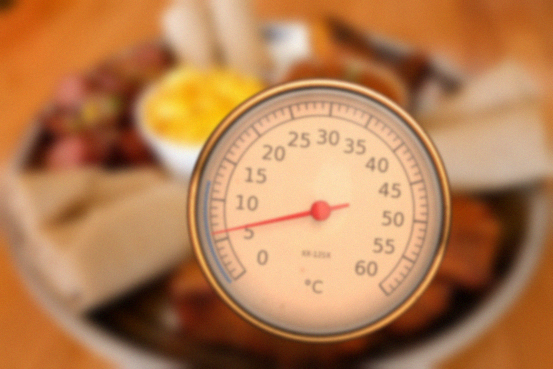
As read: **6** °C
